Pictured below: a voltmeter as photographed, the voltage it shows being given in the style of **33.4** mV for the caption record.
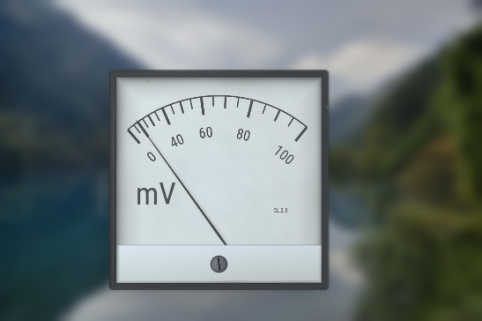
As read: **20** mV
